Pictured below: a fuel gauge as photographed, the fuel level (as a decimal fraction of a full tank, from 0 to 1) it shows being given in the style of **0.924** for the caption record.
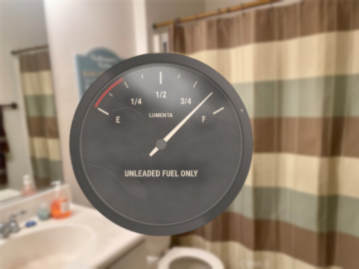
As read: **0.875**
